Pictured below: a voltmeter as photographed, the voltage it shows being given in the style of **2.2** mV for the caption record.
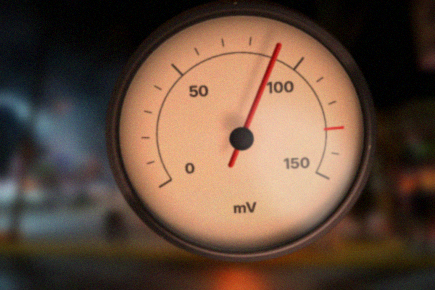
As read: **90** mV
